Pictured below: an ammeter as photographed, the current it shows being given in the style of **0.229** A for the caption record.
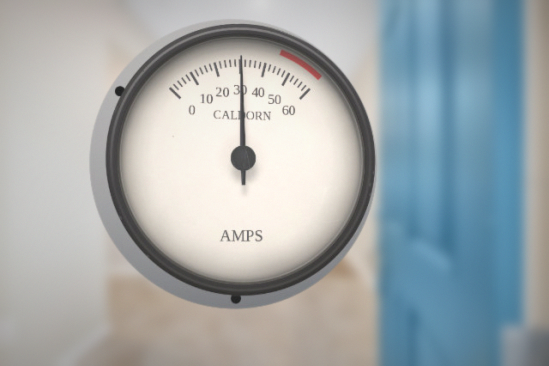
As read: **30** A
